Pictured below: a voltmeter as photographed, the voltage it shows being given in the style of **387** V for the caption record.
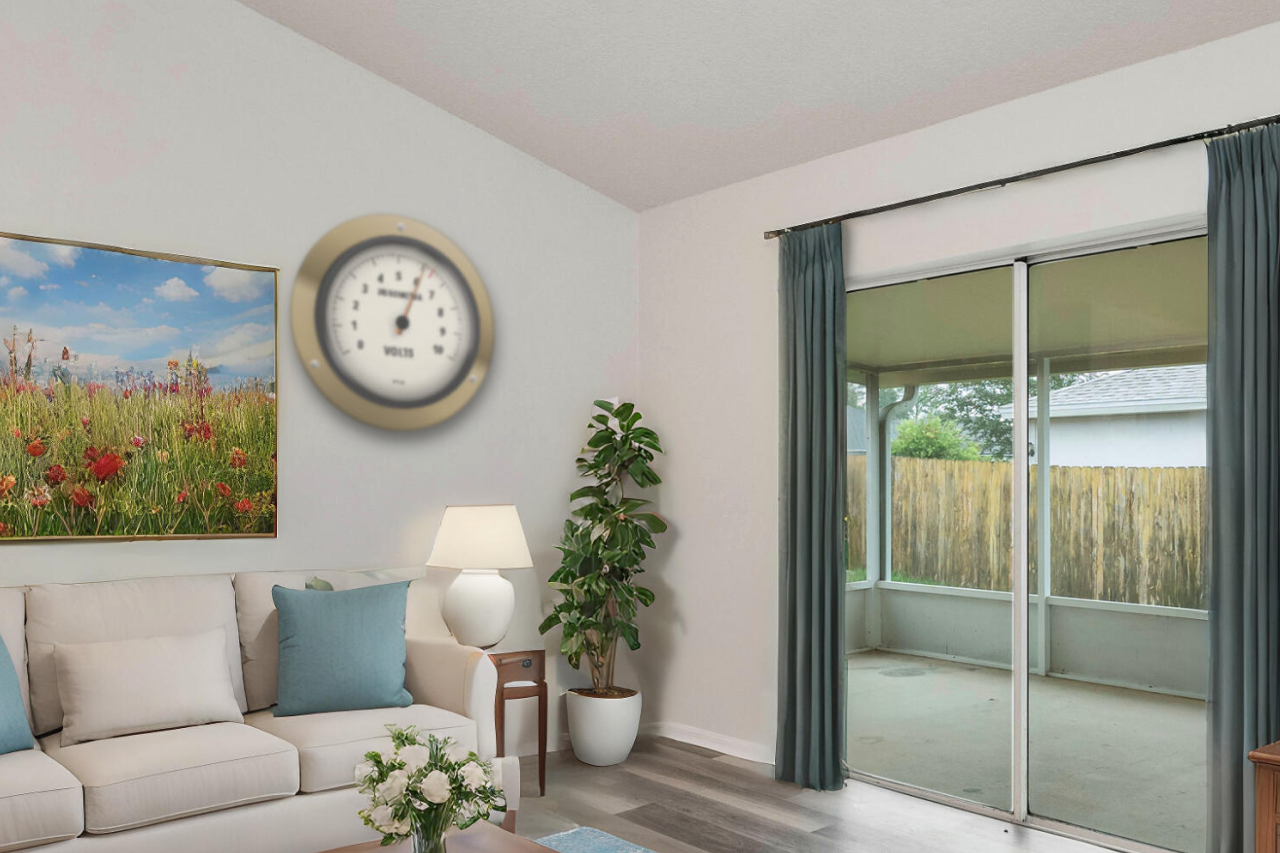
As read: **6** V
